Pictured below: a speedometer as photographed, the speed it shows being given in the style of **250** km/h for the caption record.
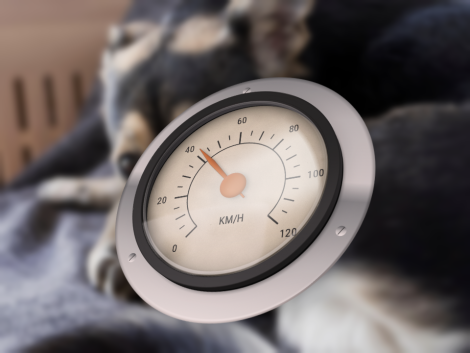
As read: **42.5** km/h
